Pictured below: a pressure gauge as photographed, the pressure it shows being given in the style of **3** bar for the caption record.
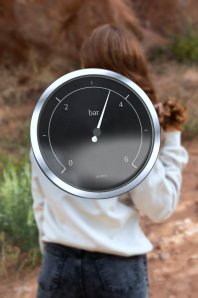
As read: **3.5** bar
